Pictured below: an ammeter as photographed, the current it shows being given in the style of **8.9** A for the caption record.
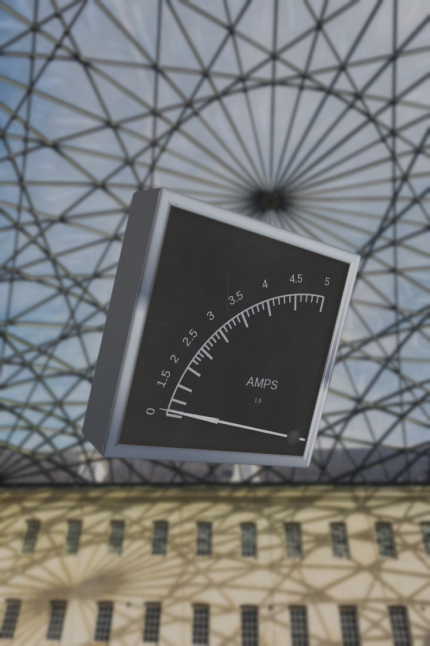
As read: **0.5** A
